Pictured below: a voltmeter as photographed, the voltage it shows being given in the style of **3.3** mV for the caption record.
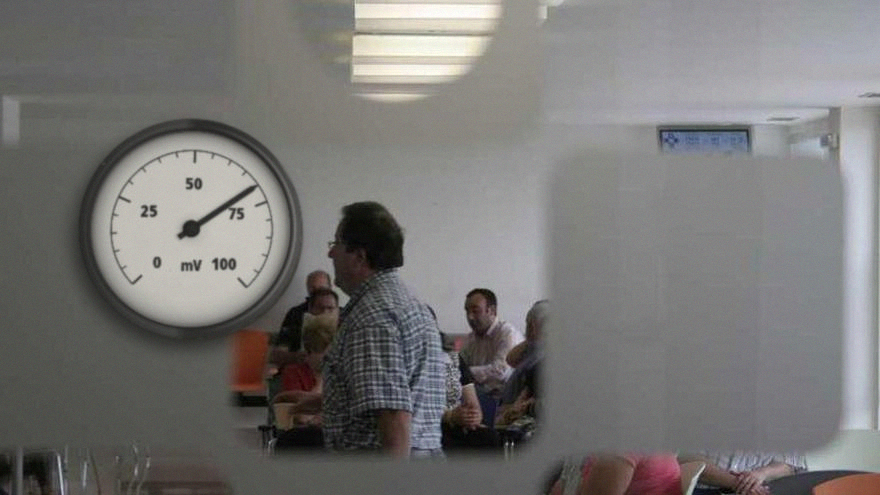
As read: **70** mV
